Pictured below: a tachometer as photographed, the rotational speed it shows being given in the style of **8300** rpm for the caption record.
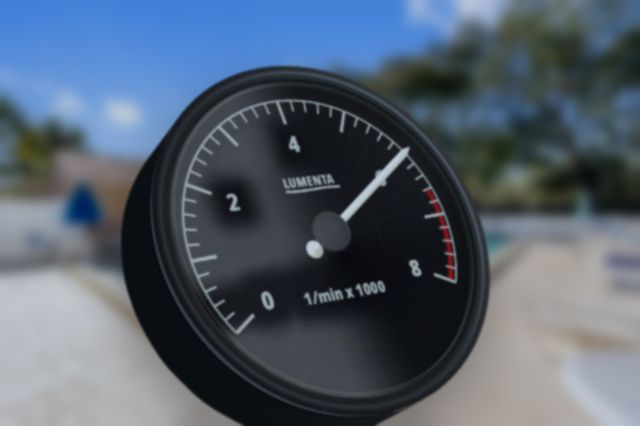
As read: **6000** rpm
